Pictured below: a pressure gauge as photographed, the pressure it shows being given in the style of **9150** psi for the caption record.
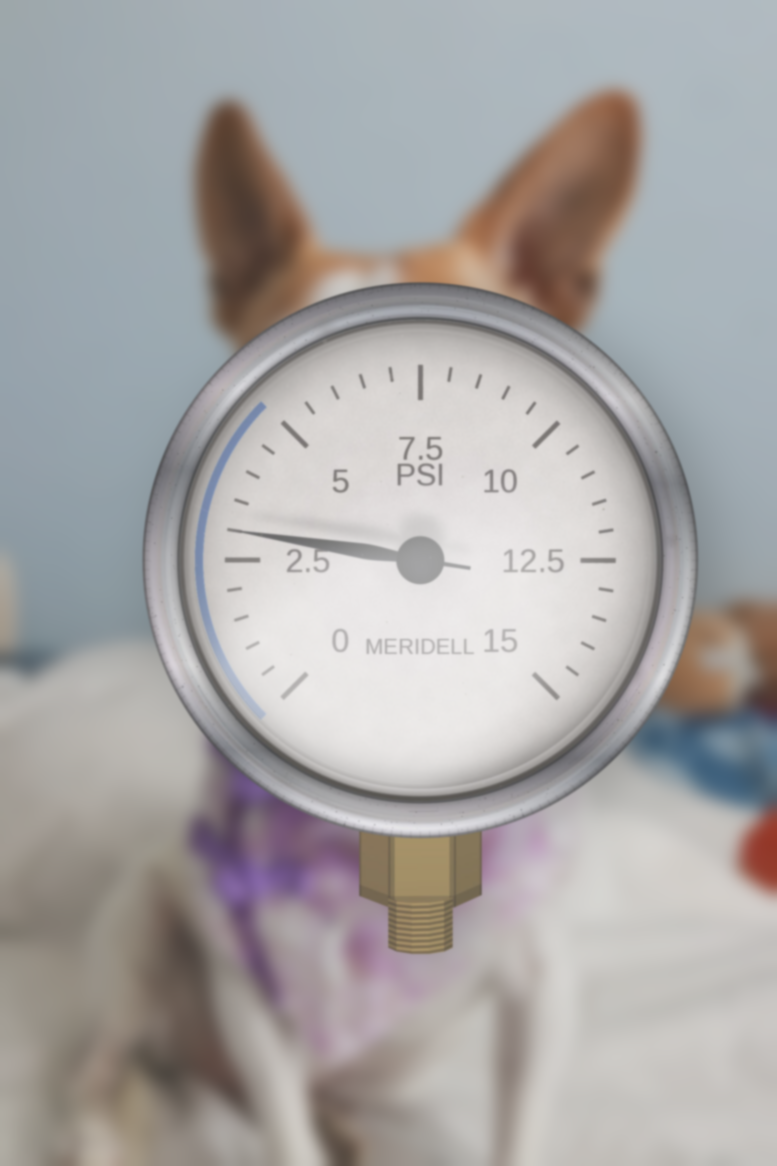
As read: **3** psi
